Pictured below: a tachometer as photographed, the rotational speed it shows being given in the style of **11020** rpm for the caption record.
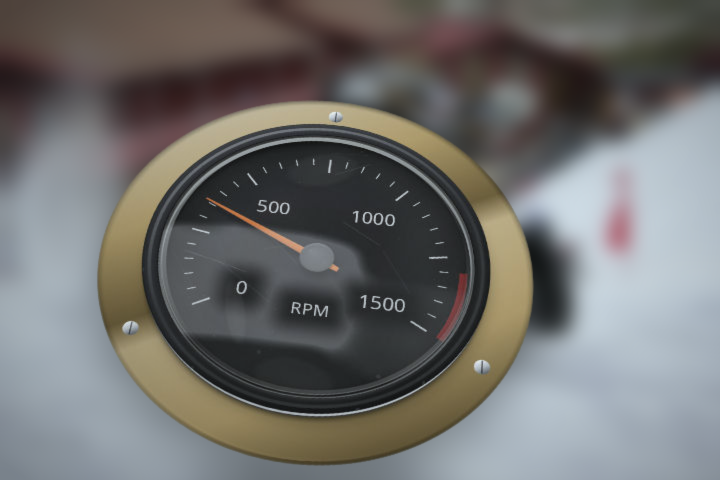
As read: **350** rpm
